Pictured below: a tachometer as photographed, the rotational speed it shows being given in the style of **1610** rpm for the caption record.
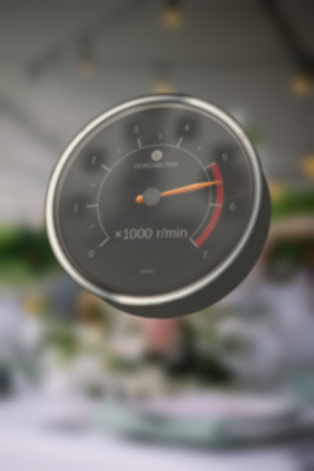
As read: **5500** rpm
